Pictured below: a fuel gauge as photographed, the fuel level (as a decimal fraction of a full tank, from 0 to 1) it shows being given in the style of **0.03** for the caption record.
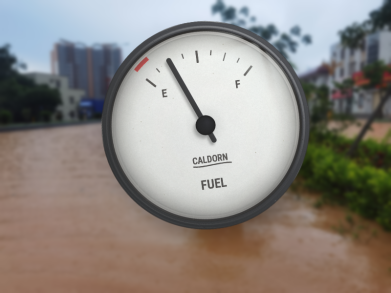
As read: **0.25**
